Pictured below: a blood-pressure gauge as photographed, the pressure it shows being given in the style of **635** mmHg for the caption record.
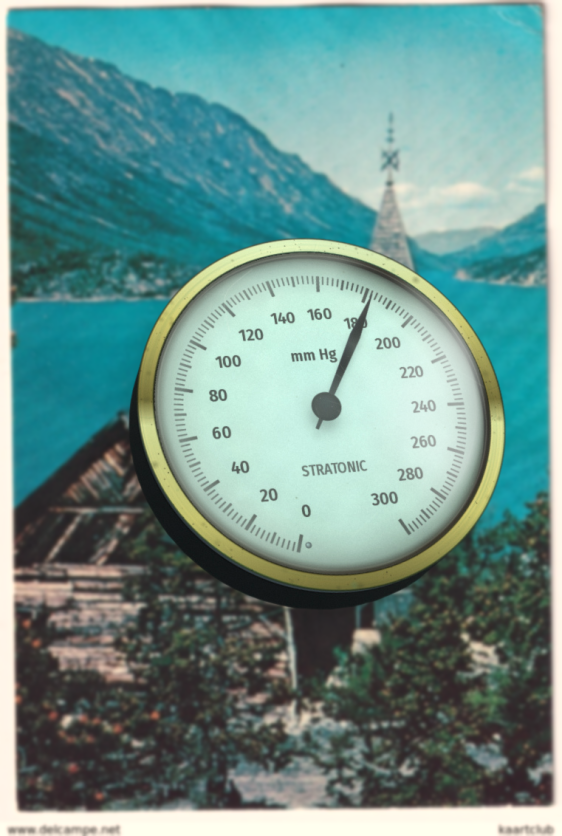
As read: **182** mmHg
